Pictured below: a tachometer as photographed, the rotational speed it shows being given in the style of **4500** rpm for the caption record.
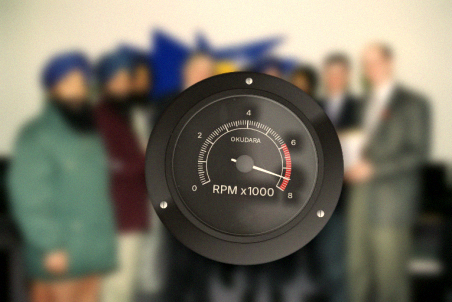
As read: **7500** rpm
